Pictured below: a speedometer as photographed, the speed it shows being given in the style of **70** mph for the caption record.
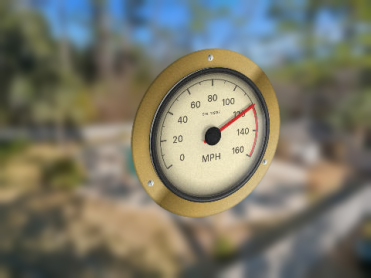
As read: **120** mph
